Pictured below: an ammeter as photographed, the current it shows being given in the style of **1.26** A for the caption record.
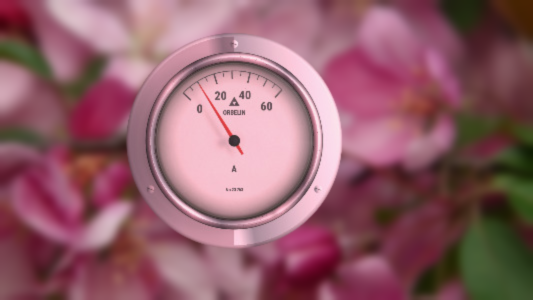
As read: **10** A
